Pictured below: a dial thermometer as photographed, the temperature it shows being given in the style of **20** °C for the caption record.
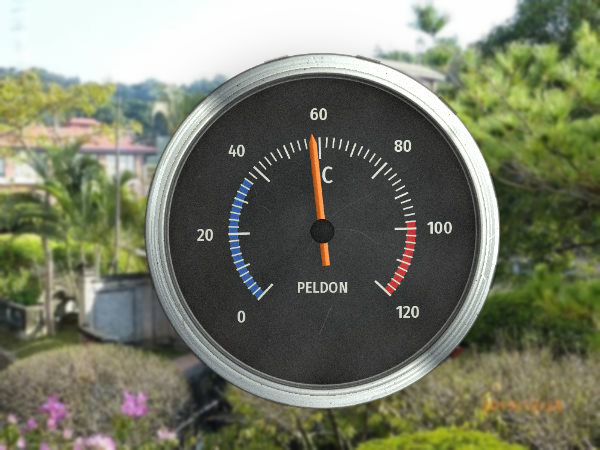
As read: **58** °C
